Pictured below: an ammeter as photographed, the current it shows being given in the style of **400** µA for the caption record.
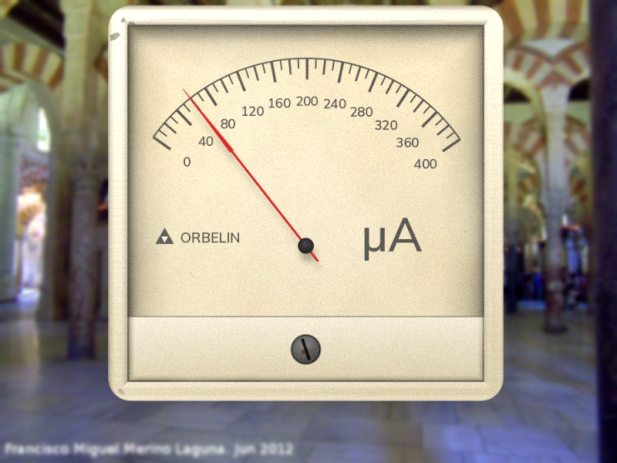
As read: **60** µA
